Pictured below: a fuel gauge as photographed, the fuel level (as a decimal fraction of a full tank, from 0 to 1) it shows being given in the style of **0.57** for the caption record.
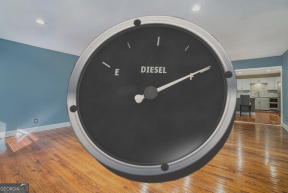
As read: **1**
